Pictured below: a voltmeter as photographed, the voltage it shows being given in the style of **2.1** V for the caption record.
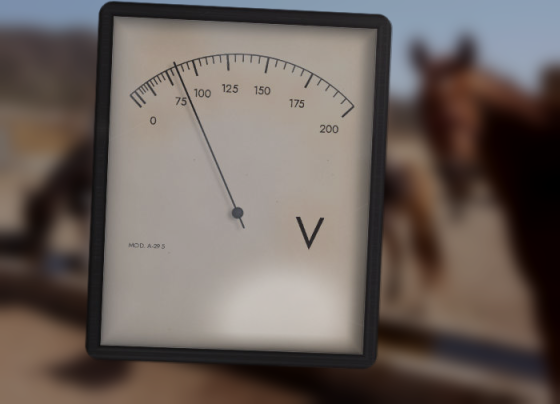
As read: **85** V
